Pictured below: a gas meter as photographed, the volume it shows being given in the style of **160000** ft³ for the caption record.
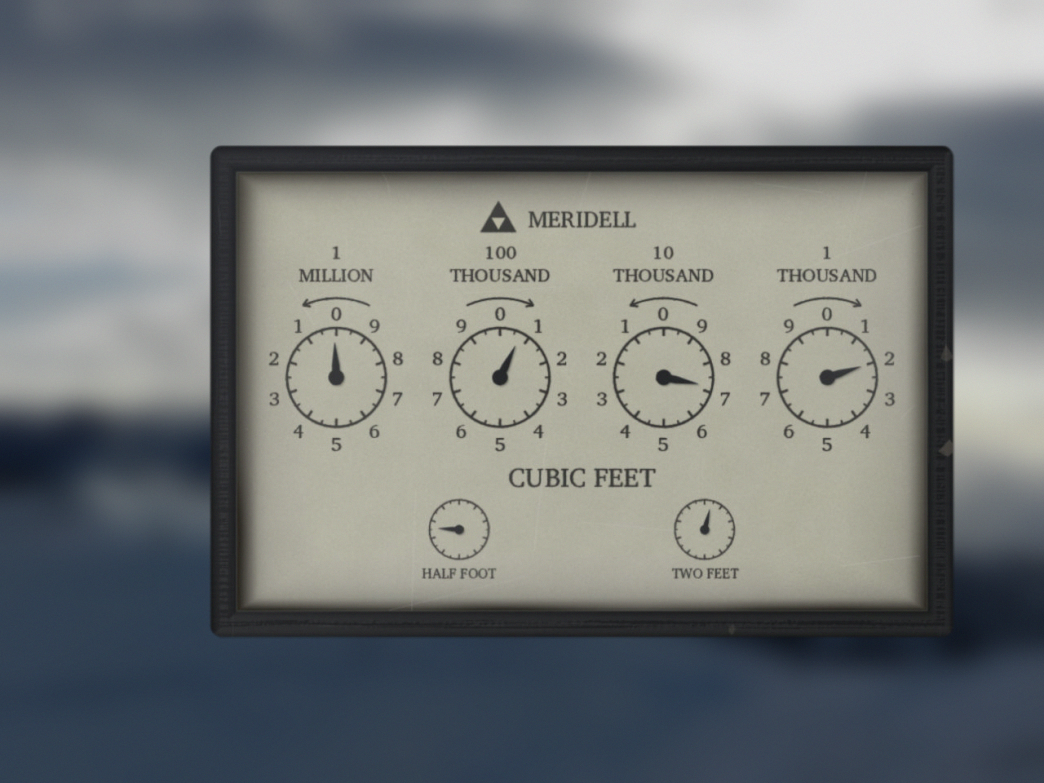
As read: **7200** ft³
